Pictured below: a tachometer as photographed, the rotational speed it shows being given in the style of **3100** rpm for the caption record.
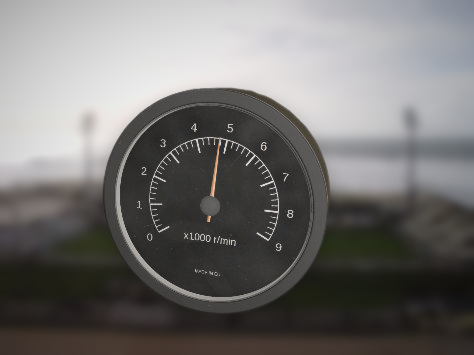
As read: **4800** rpm
